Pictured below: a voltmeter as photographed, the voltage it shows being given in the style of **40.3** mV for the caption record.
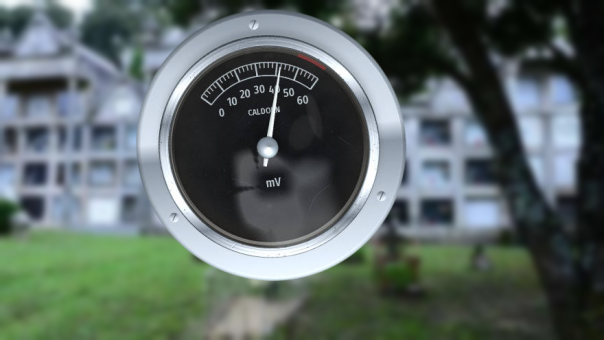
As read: **42** mV
